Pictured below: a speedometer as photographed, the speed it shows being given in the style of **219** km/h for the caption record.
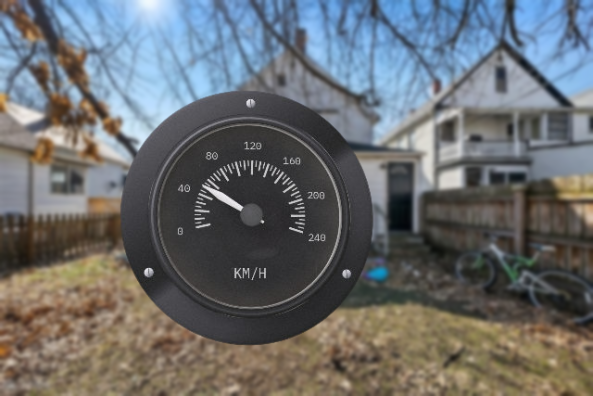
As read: **50** km/h
